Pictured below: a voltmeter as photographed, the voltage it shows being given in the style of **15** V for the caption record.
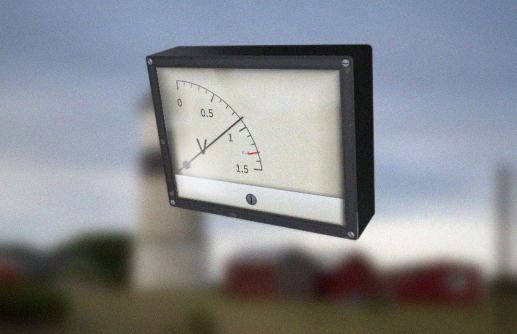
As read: **0.9** V
